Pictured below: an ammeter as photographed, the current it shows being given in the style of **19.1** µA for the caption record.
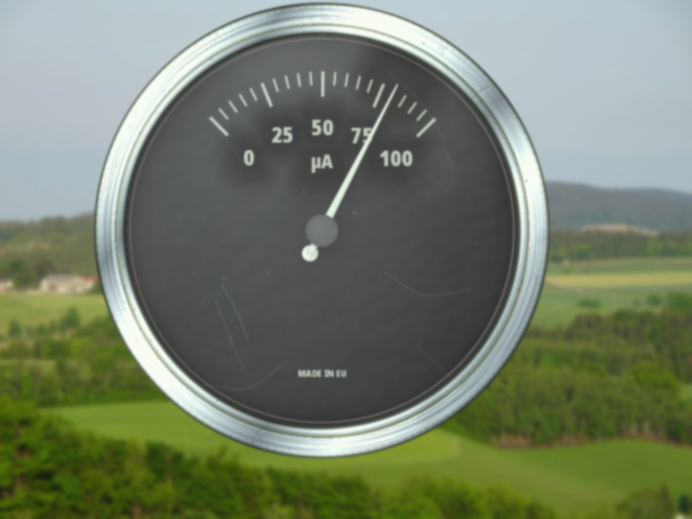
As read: **80** µA
